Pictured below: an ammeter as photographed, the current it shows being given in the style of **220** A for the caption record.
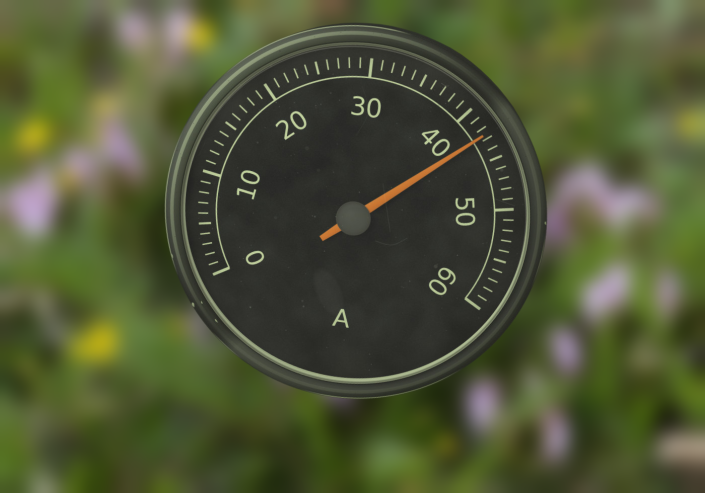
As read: **42.5** A
